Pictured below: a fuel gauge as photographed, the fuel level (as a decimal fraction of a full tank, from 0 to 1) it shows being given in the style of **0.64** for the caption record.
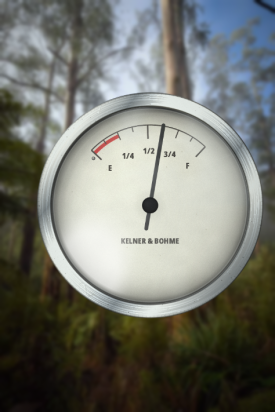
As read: **0.625**
